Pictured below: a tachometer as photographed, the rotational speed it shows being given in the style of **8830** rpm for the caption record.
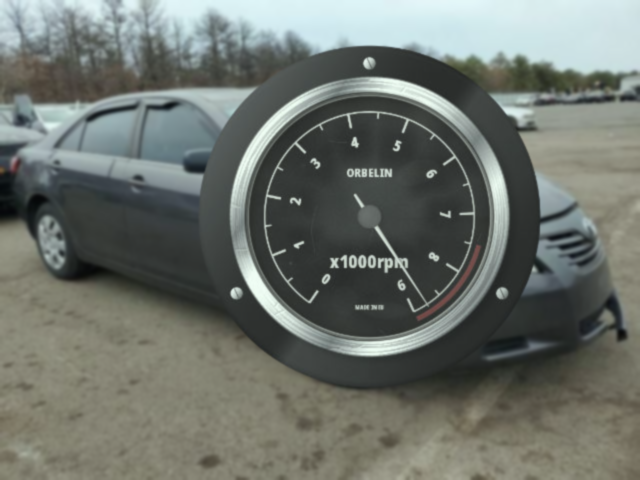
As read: **8750** rpm
